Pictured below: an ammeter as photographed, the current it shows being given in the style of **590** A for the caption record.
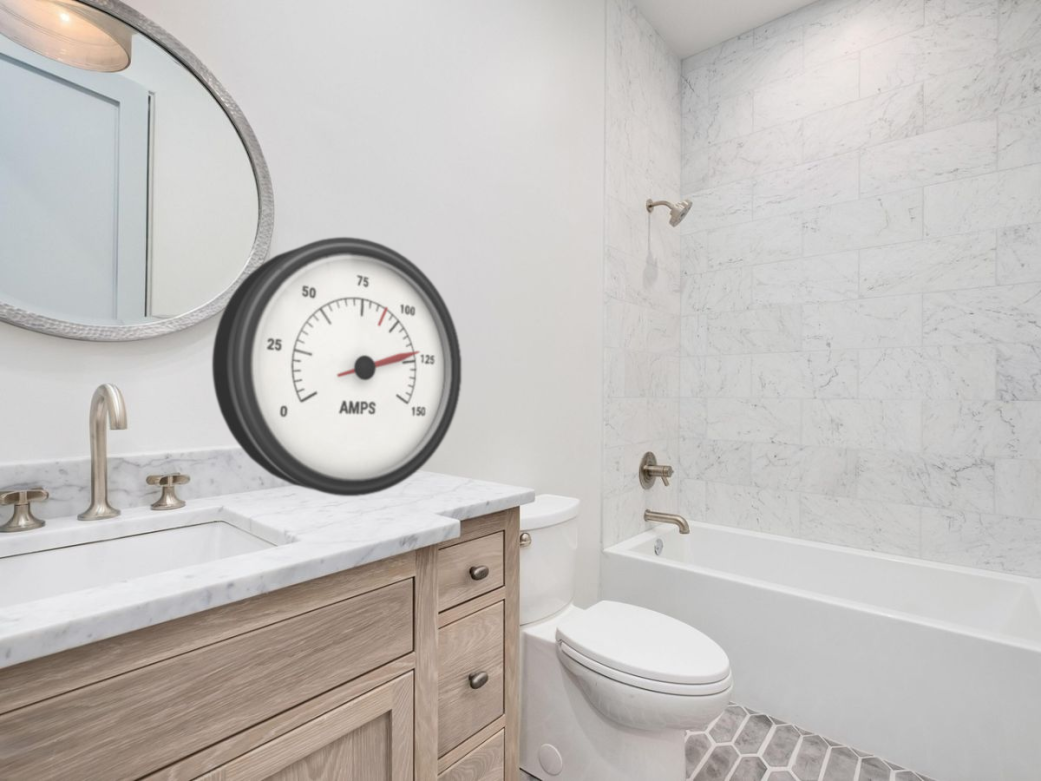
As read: **120** A
